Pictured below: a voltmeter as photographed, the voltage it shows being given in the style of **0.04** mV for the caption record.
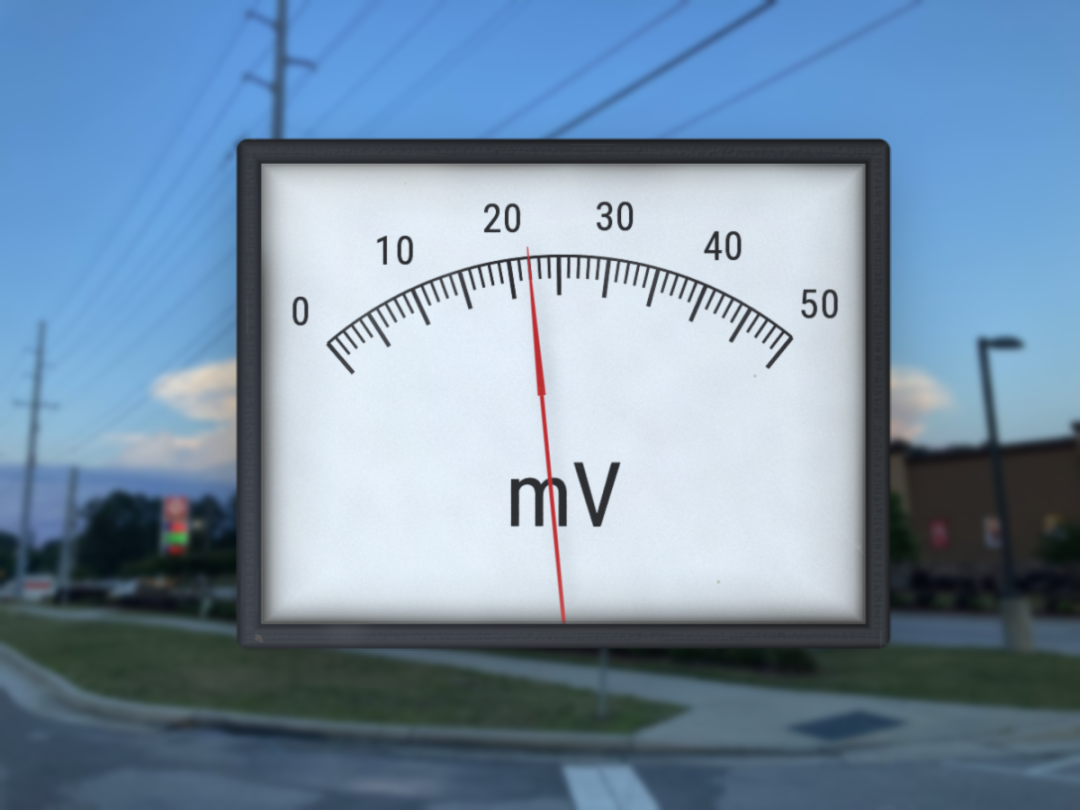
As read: **22** mV
